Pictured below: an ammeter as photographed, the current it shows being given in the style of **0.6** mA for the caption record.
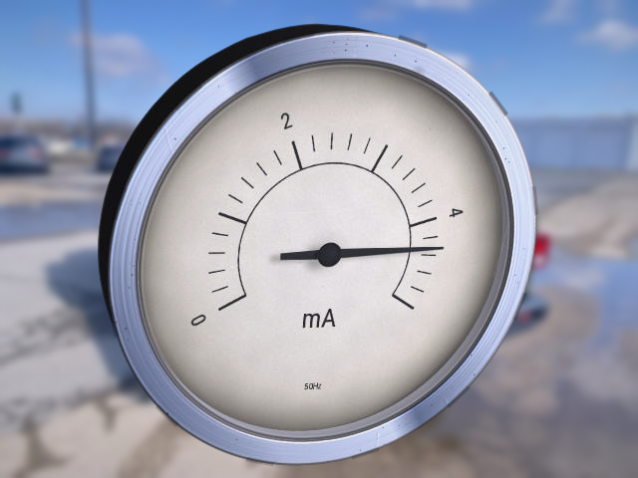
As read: **4.3** mA
